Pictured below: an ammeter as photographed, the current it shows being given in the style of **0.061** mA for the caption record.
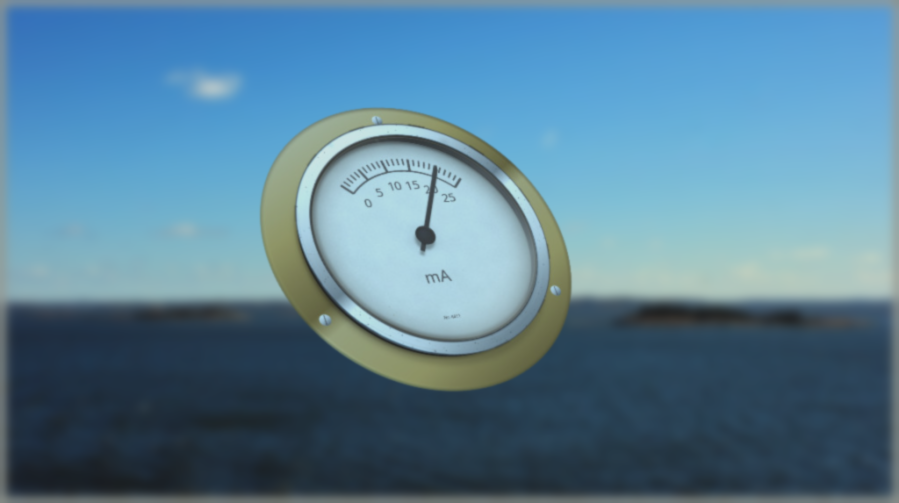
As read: **20** mA
